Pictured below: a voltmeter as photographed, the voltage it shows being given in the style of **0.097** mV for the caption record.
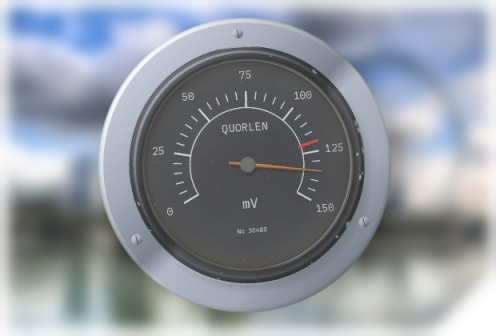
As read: **135** mV
